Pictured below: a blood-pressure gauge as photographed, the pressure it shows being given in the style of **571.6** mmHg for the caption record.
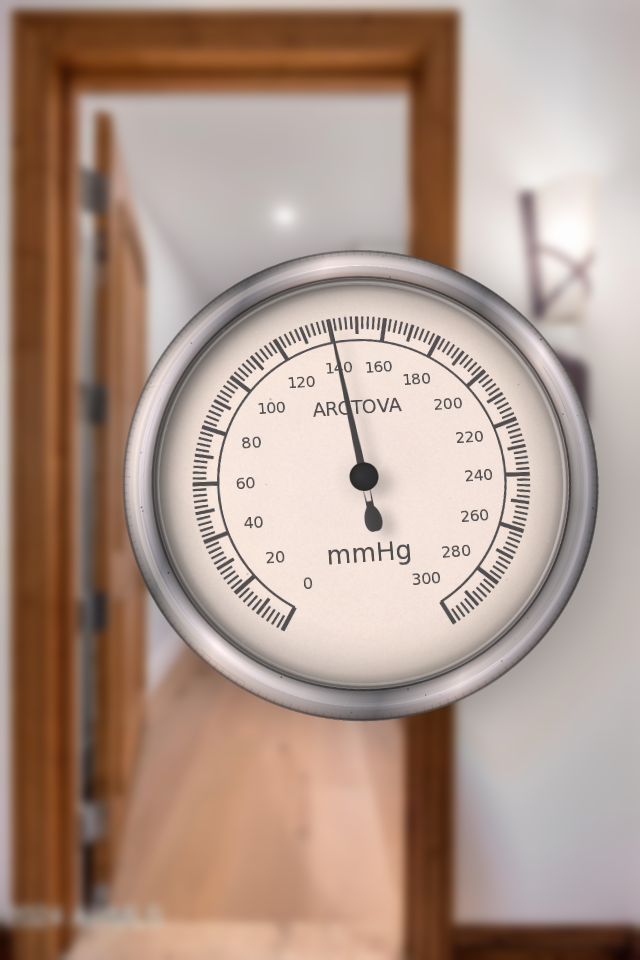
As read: **140** mmHg
